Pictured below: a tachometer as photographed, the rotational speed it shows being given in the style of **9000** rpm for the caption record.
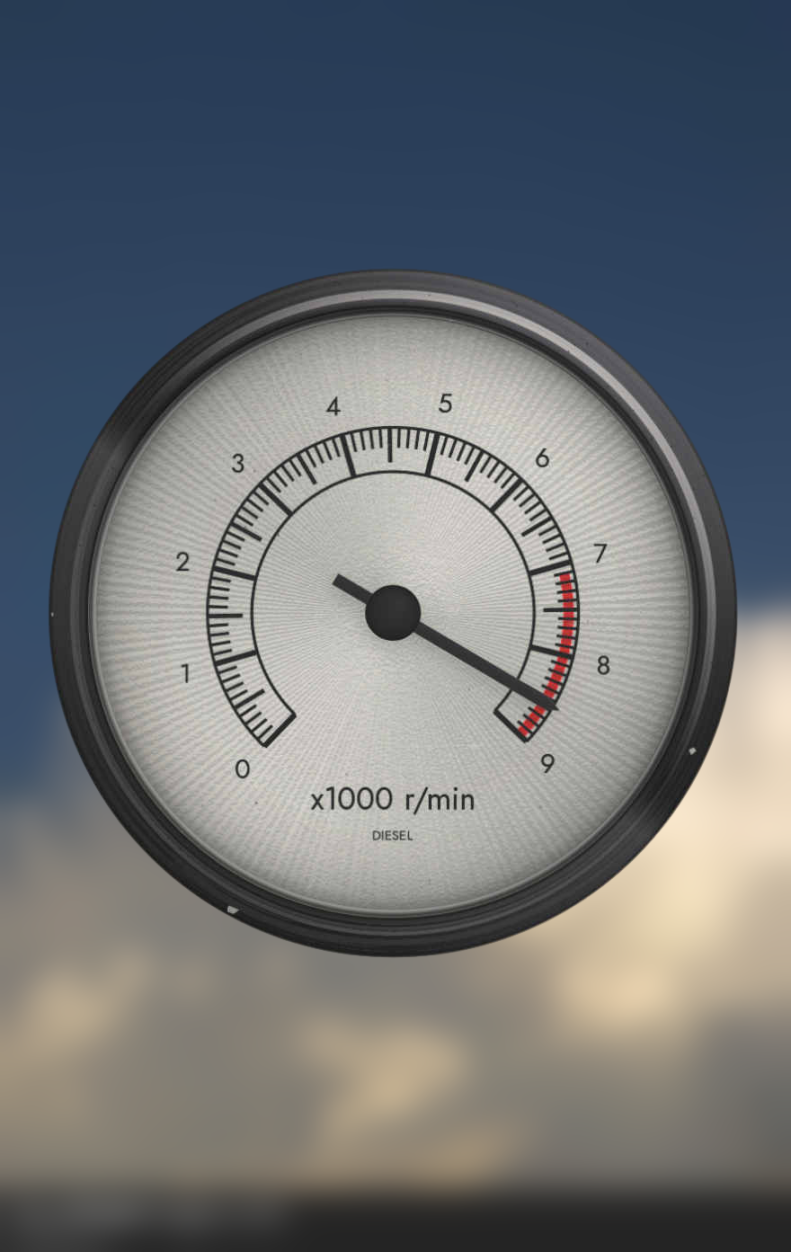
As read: **8550** rpm
